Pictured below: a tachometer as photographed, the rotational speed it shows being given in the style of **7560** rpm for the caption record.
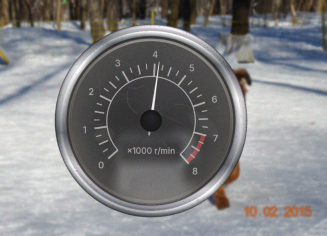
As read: **4125** rpm
